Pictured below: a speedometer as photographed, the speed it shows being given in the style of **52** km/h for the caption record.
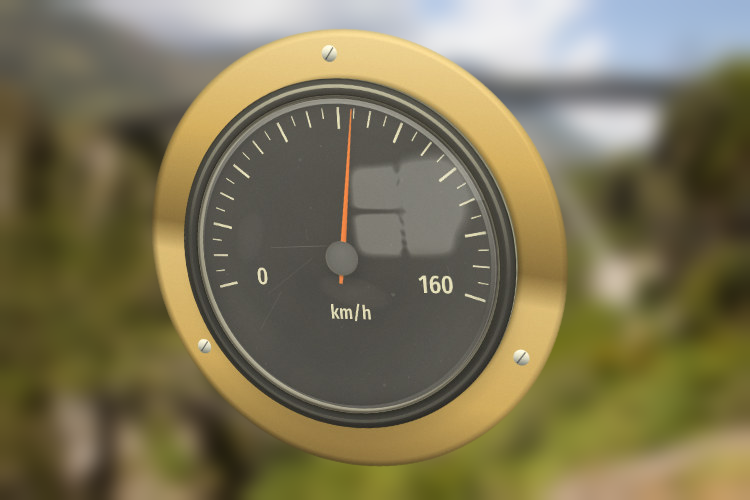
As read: **85** km/h
